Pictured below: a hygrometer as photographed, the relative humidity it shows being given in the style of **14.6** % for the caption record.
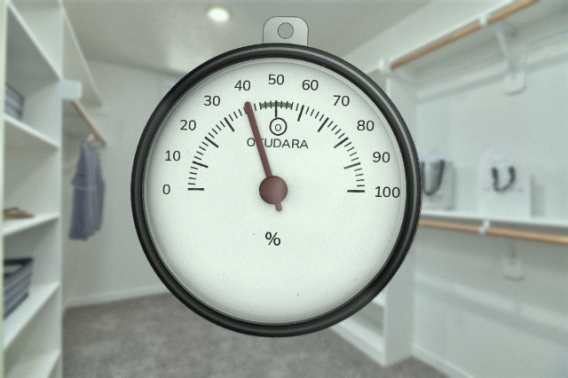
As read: **40** %
